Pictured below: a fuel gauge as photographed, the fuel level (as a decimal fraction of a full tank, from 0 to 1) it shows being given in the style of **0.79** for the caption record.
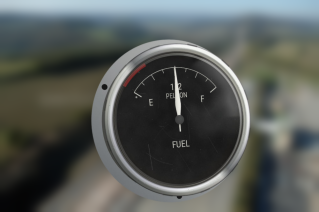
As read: **0.5**
